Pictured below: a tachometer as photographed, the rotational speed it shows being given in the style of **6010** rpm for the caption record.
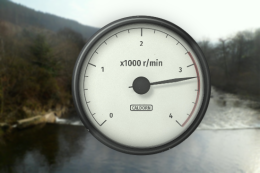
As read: **3200** rpm
